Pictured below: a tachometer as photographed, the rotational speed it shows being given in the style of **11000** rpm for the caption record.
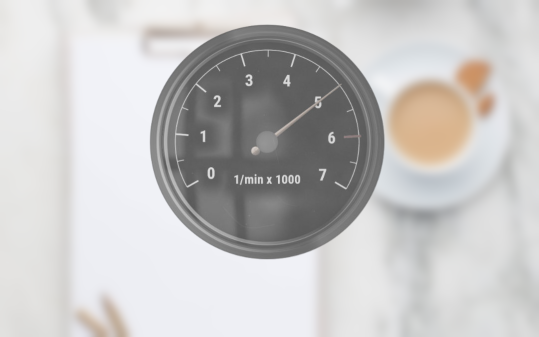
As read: **5000** rpm
